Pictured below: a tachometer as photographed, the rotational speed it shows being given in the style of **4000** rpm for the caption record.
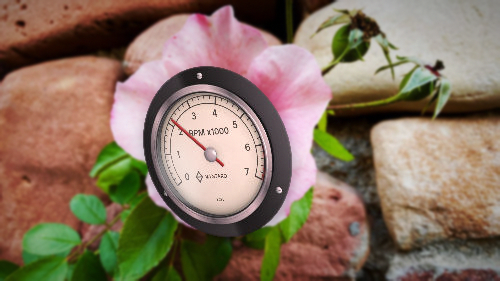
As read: **2200** rpm
